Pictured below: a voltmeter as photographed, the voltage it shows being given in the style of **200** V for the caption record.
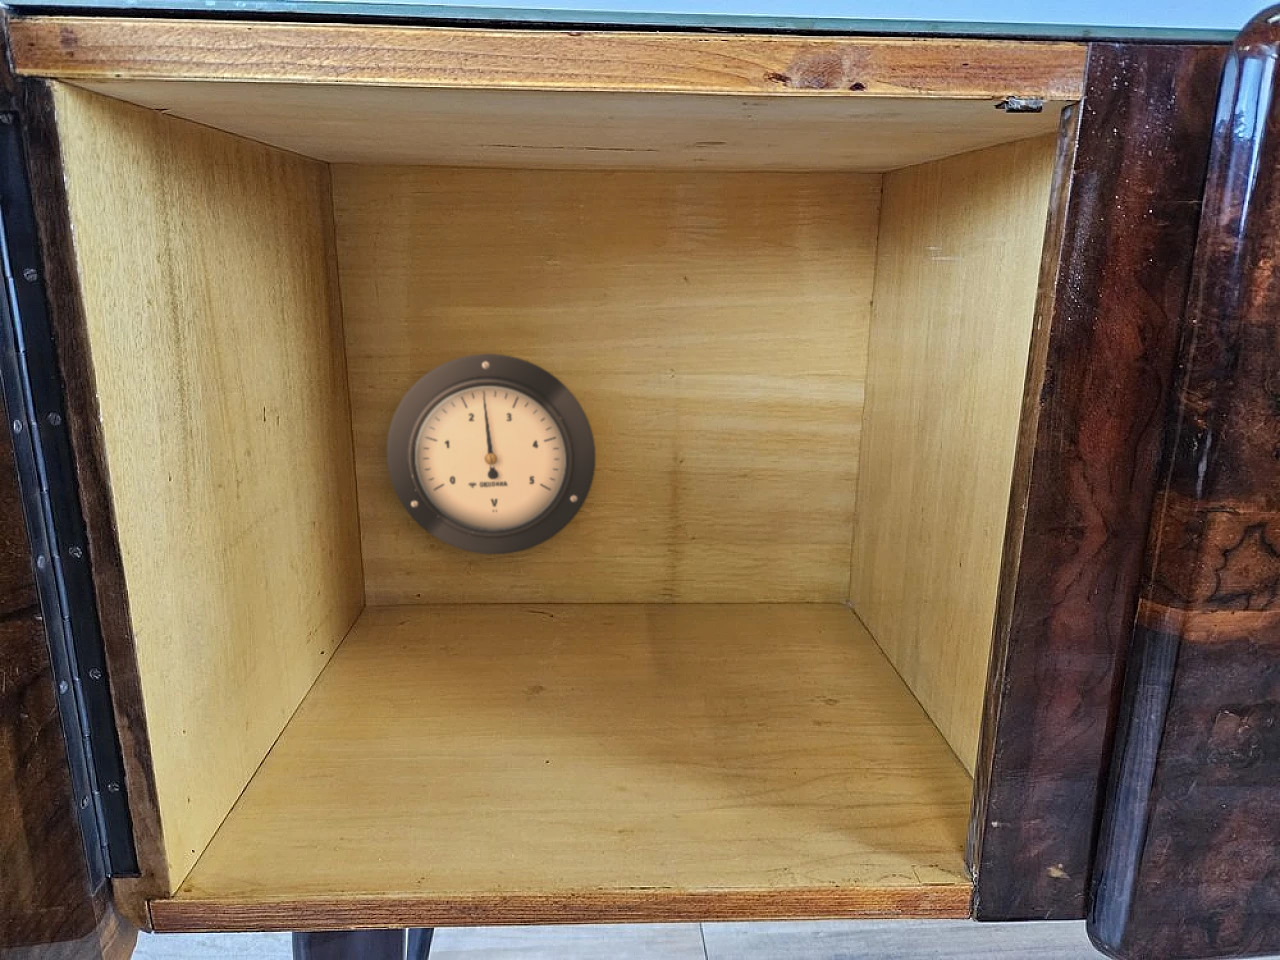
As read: **2.4** V
